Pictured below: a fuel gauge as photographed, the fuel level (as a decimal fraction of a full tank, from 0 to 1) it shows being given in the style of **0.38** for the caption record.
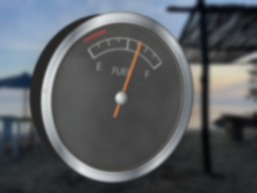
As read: **0.625**
